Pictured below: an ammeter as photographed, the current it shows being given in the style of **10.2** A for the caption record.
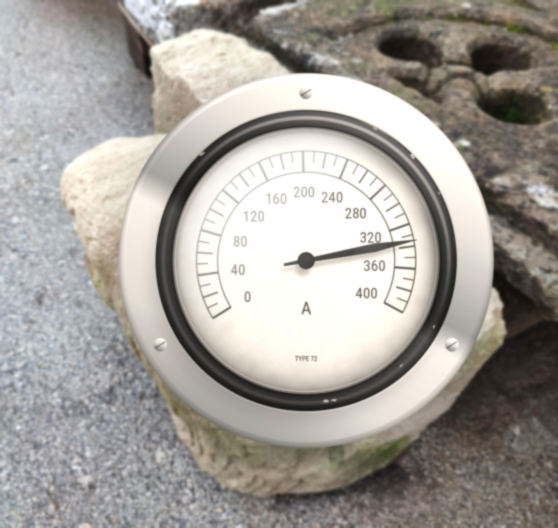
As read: **335** A
